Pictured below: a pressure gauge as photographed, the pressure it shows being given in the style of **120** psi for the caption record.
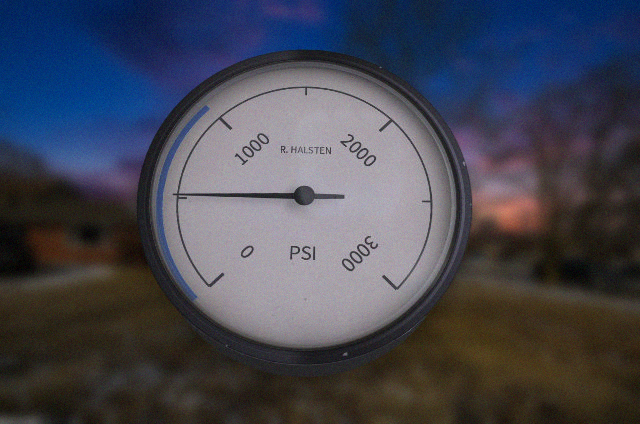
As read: **500** psi
